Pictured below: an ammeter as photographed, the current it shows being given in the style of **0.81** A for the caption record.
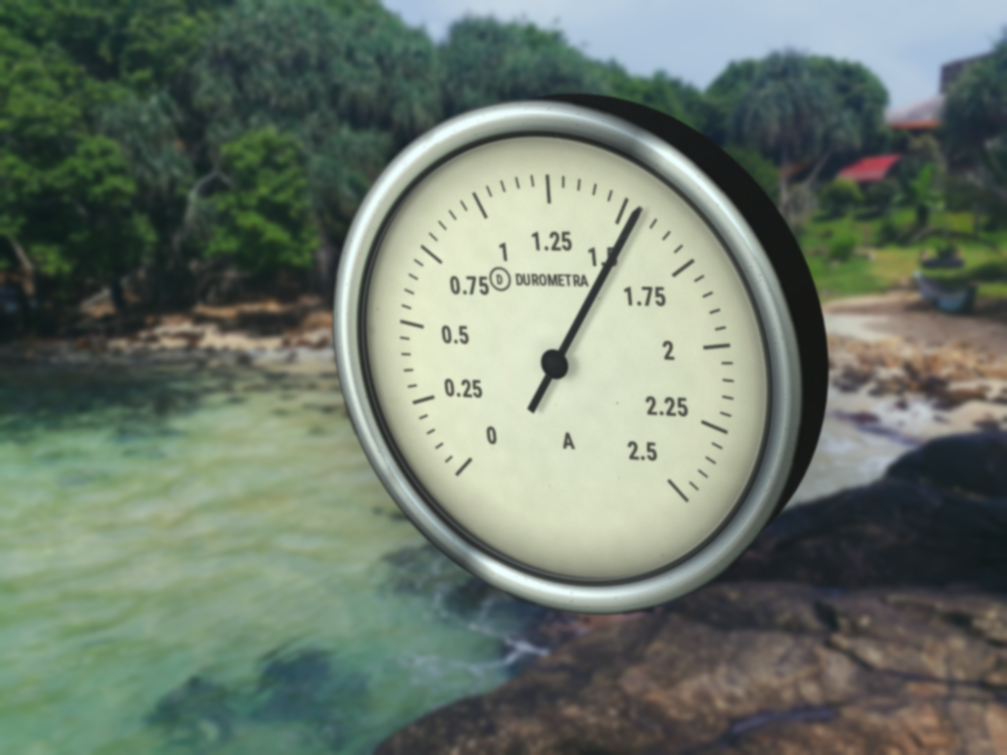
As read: **1.55** A
